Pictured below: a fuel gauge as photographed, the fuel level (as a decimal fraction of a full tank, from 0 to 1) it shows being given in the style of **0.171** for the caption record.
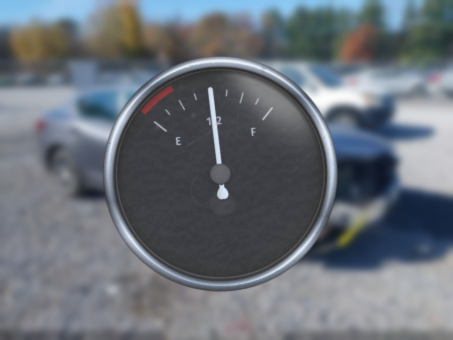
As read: **0.5**
